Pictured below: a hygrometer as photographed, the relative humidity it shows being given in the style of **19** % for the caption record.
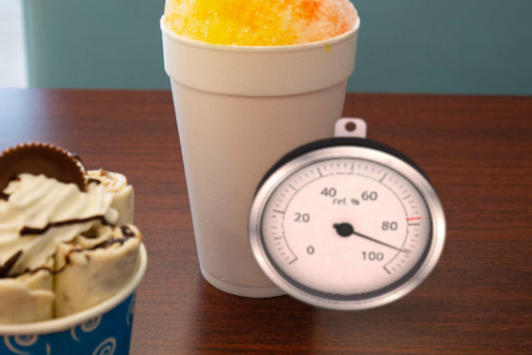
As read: **90** %
